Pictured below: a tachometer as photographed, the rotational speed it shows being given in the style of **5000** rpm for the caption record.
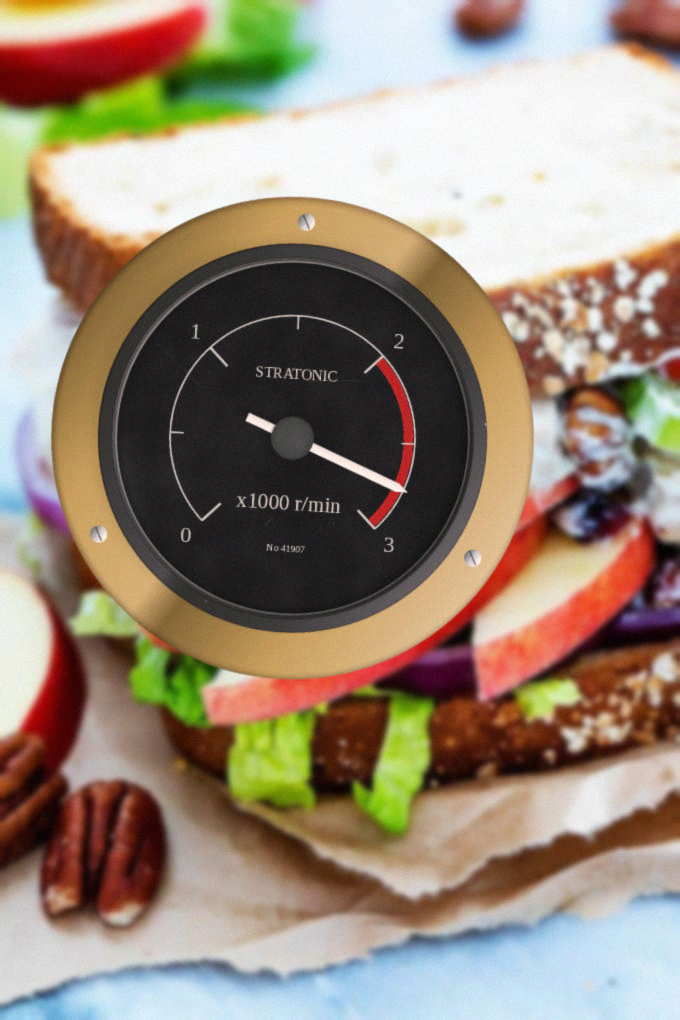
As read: **2750** rpm
